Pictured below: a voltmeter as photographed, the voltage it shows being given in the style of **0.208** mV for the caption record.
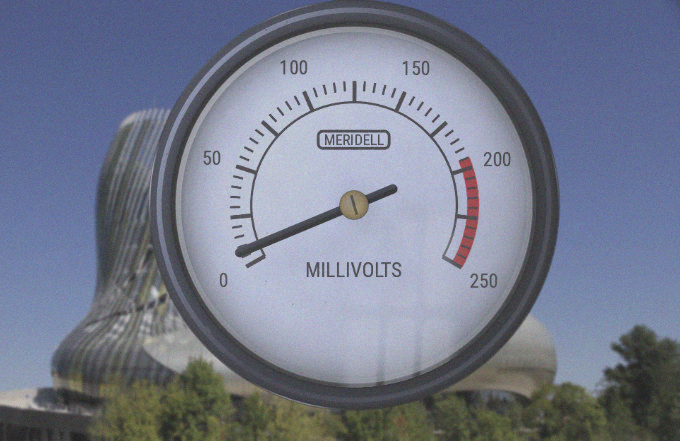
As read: **7.5** mV
